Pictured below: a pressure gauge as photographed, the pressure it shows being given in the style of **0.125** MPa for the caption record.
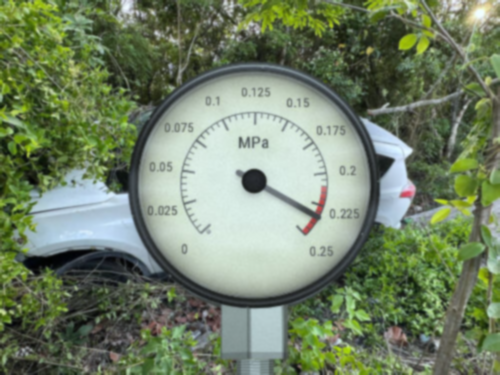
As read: **0.235** MPa
